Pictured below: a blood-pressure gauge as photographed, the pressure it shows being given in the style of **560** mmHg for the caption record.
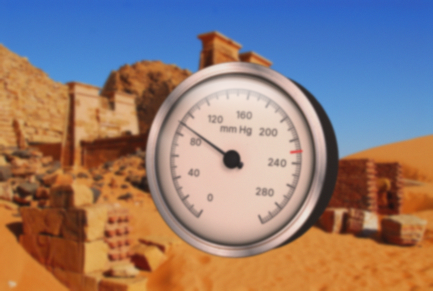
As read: **90** mmHg
